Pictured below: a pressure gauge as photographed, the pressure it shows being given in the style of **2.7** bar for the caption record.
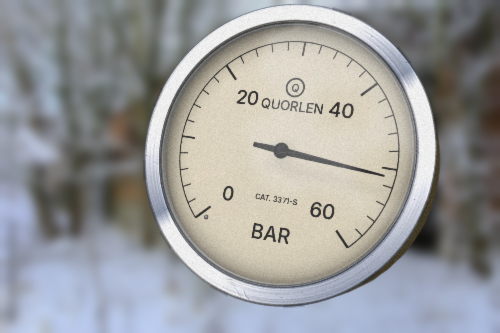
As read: **51** bar
